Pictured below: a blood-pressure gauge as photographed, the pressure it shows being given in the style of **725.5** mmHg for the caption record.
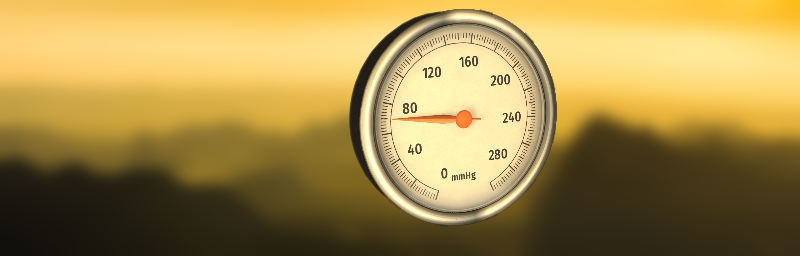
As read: **70** mmHg
